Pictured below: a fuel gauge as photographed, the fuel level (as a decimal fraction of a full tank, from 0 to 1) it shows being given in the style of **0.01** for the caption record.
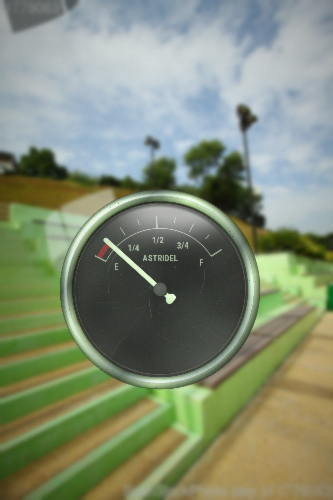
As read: **0.125**
